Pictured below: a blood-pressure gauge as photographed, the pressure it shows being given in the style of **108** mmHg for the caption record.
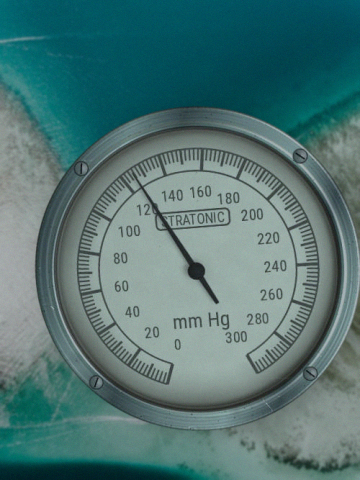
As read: **126** mmHg
